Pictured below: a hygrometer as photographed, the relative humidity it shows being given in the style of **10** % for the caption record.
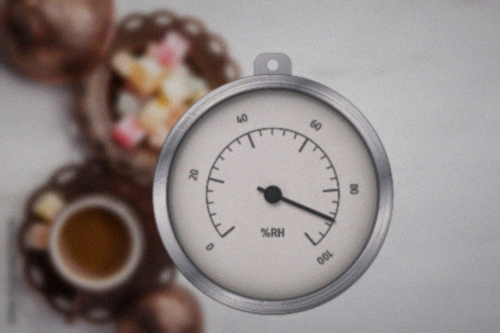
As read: **90** %
